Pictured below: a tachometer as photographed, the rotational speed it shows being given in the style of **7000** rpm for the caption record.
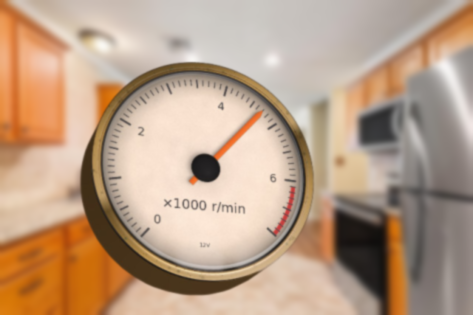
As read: **4700** rpm
